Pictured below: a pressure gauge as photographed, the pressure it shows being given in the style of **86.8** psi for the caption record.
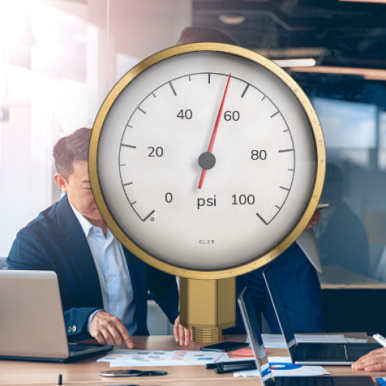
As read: **55** psi
